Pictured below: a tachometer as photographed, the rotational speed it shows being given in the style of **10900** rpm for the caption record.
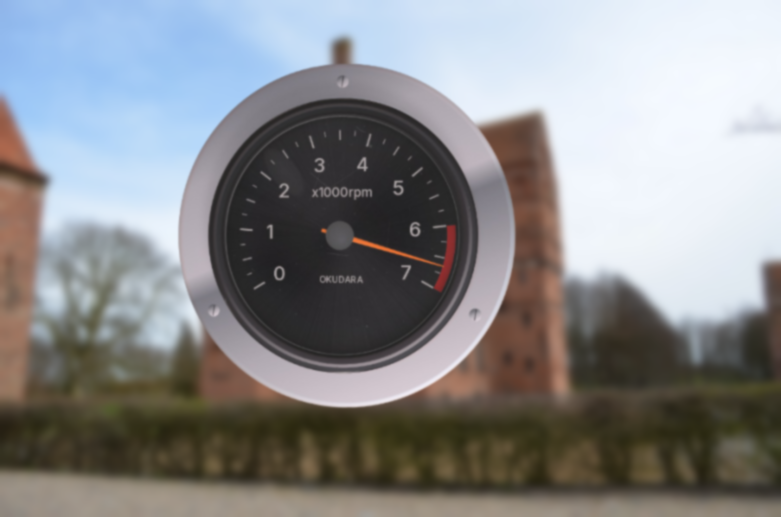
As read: **6625** rpm
